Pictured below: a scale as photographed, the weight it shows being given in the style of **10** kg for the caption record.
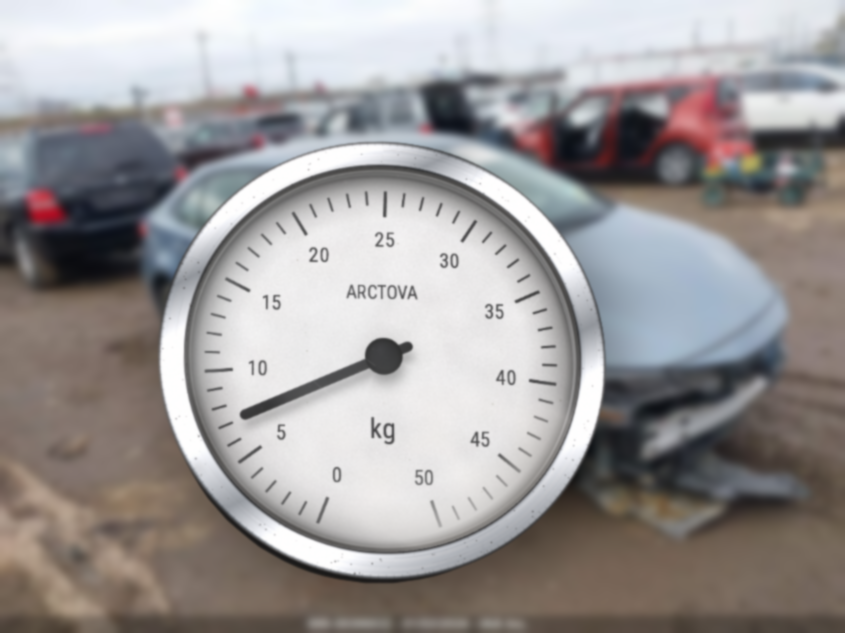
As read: **7** kg
